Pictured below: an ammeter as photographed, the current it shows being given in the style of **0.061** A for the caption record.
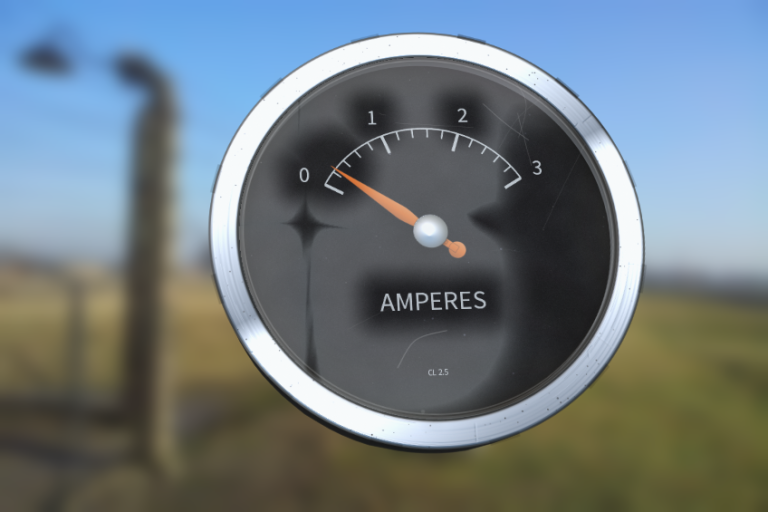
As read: **0.2** A
